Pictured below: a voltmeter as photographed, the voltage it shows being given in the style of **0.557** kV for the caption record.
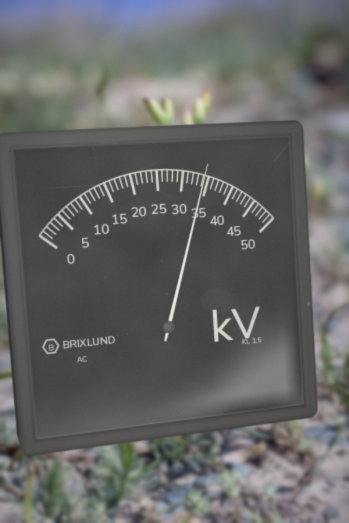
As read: **34** kV
